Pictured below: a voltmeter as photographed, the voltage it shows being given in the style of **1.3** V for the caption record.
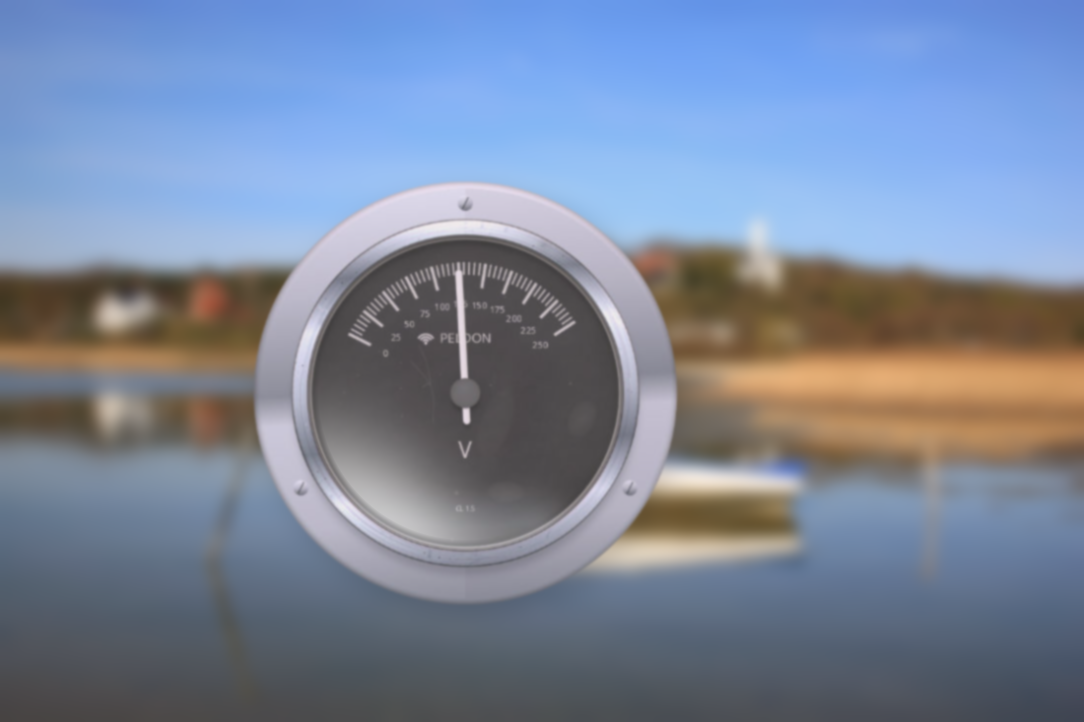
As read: **125** V
